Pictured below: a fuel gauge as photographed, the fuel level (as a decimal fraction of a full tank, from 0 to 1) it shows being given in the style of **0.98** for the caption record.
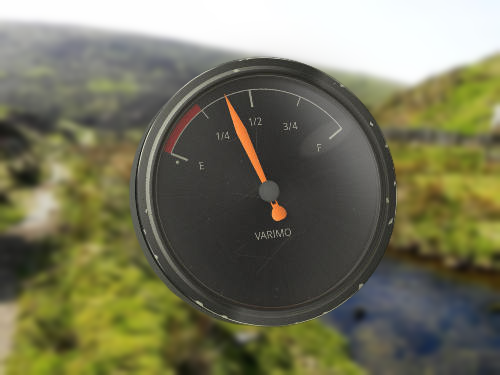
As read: **0.375**
